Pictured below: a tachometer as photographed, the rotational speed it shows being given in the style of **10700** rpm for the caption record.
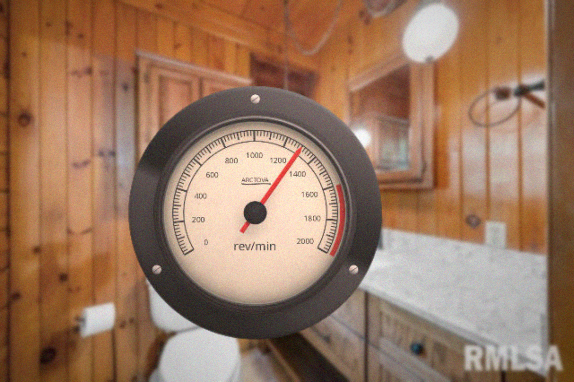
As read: **1300** rpm
